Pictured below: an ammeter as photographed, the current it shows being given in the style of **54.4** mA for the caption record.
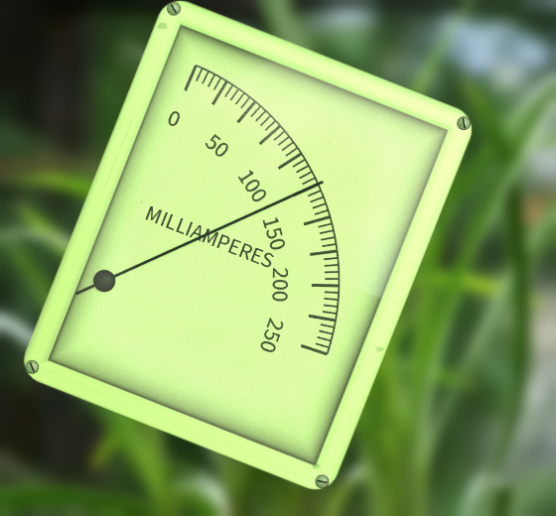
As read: **125** mA
